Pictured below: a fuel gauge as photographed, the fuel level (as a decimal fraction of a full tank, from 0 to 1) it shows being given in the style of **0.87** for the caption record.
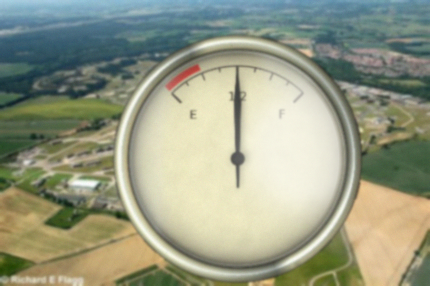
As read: **0.5**
